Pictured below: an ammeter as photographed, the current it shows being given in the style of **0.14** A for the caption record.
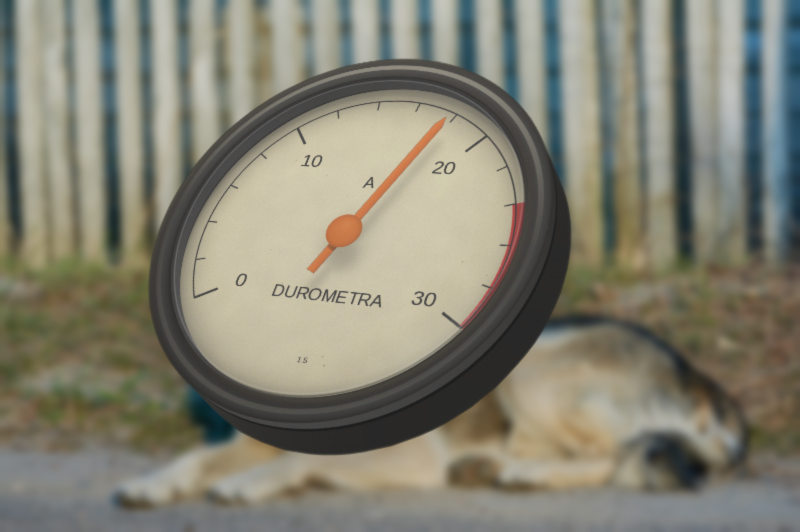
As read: **18** A
